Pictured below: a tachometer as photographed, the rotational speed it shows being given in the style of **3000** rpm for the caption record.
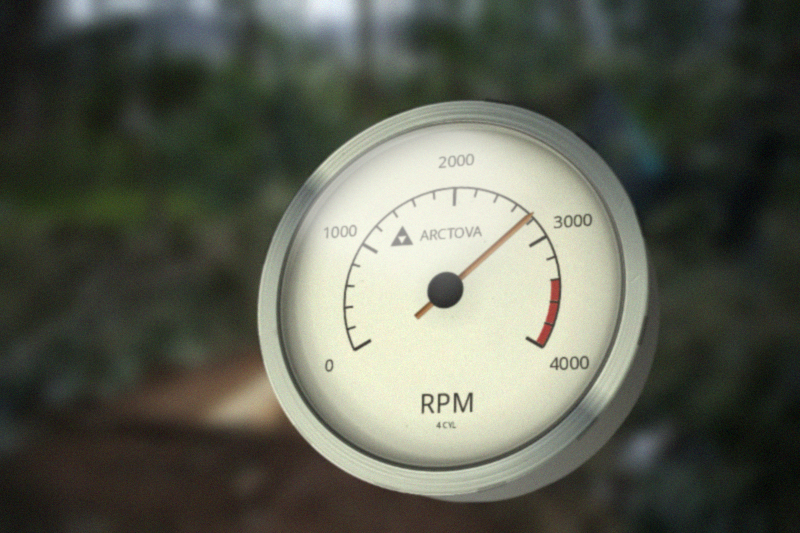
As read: **2800** rpm
